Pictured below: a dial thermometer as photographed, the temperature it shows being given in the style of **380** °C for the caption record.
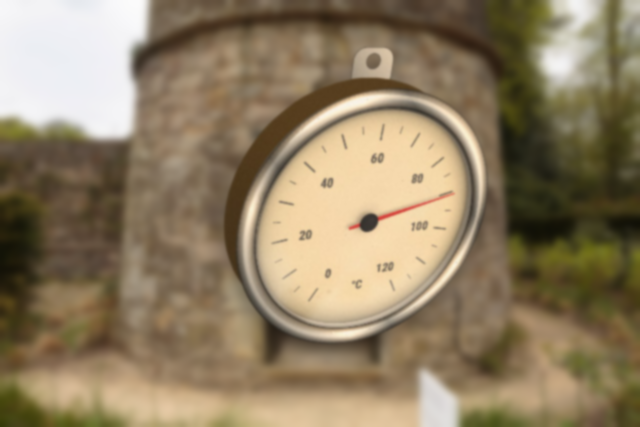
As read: **90** °C
